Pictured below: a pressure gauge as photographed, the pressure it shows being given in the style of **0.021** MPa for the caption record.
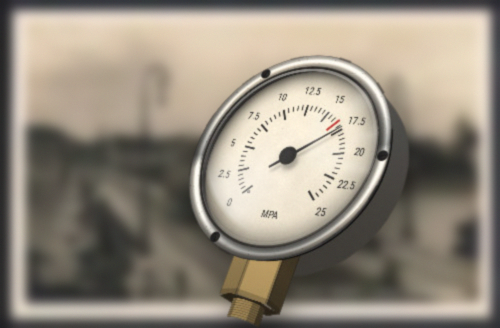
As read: **17.5** MPa
